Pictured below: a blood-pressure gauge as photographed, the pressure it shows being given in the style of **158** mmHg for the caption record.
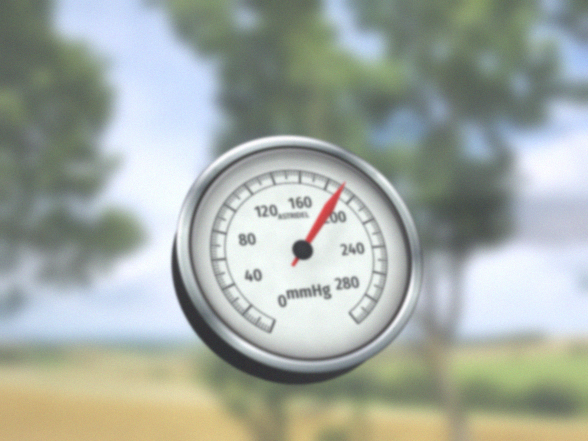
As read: **190** mmHg
